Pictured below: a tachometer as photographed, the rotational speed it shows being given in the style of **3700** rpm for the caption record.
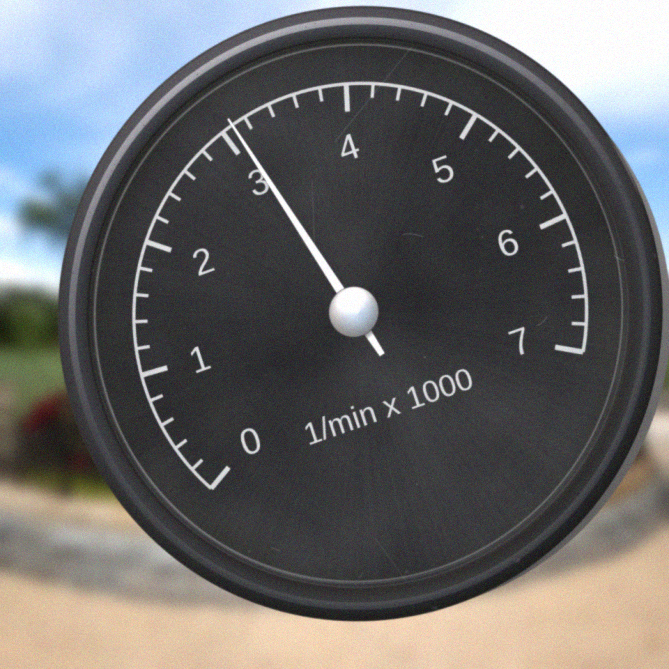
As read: **3100** rpm
